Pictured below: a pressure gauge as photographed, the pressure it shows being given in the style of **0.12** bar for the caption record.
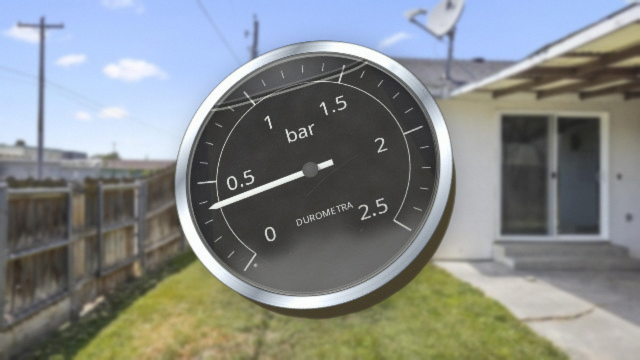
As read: **0.35** bar
